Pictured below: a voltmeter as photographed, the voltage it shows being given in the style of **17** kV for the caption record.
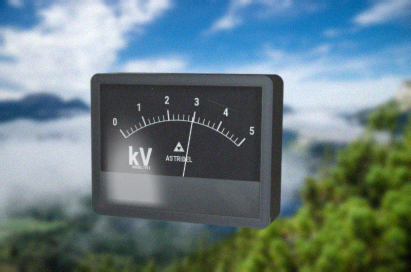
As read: **3** kV
